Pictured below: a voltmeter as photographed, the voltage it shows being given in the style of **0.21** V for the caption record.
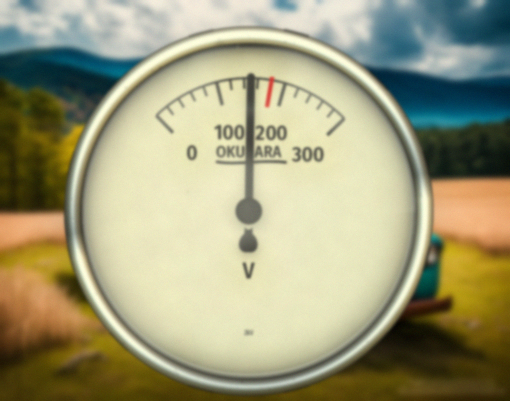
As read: **150** V
